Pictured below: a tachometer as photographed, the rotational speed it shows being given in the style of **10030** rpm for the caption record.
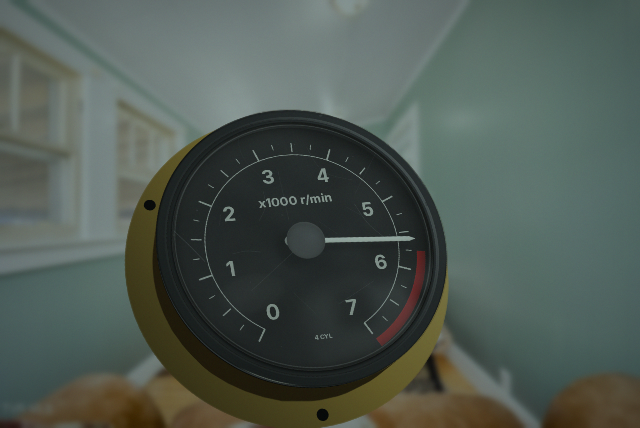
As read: **5625** rpm
